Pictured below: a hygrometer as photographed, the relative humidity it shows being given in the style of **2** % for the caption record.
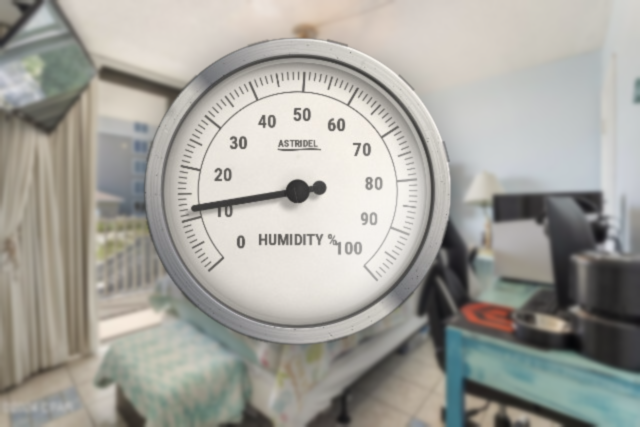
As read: **12** %
